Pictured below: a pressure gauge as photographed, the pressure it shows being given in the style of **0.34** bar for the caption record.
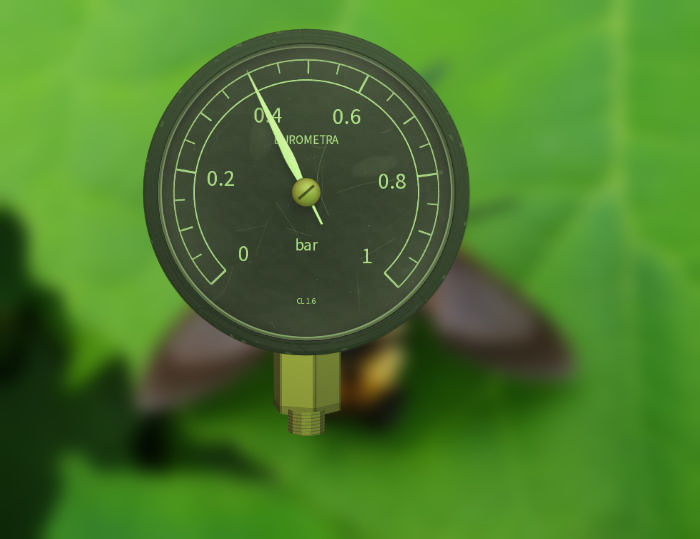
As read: **0.4** bar
